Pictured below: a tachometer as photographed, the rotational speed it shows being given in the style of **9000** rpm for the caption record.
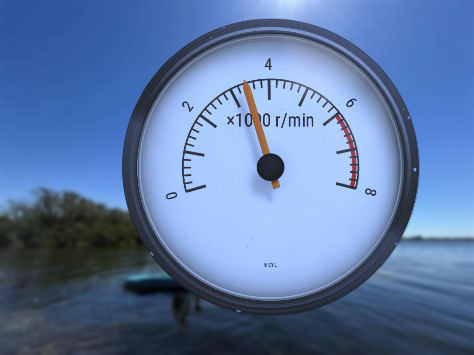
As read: **3400** rpm
